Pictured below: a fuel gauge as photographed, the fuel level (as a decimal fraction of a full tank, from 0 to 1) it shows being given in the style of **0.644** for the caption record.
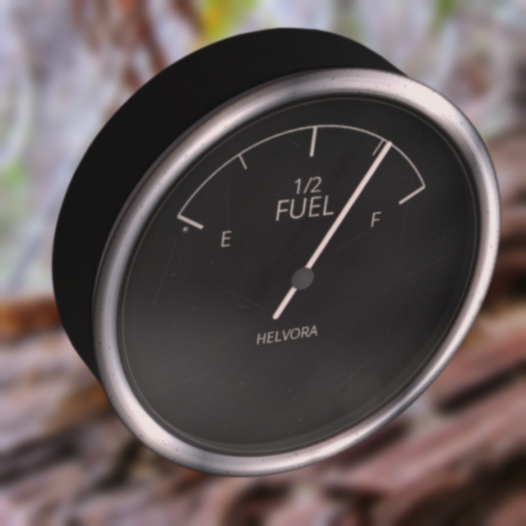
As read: **0.75**
